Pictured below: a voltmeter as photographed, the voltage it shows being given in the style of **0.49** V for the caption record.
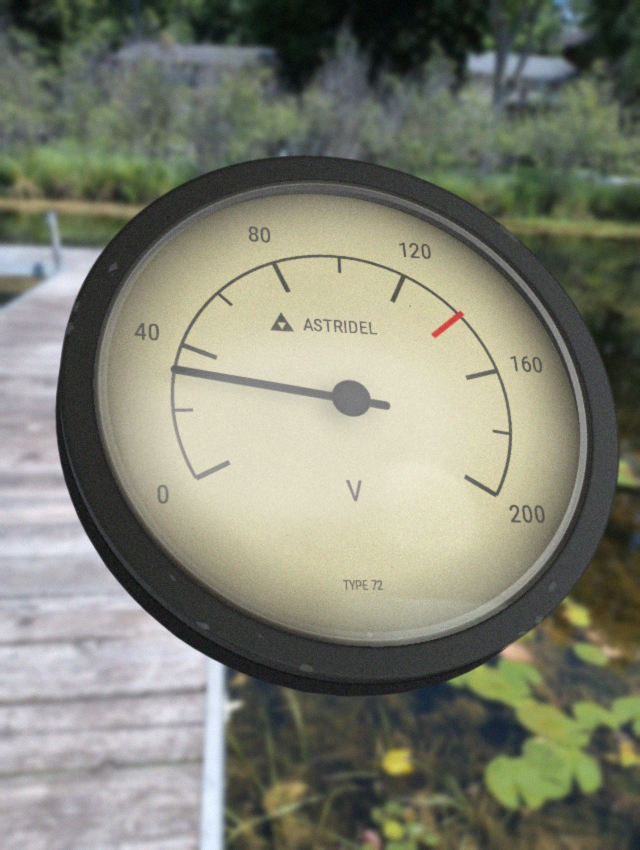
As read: **30** V
